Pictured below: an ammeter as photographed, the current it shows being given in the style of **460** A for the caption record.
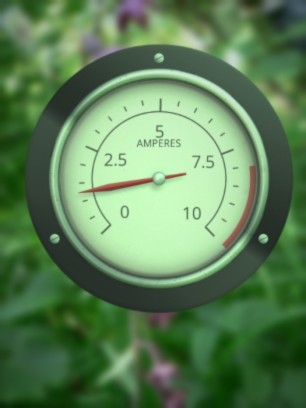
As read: **1.25** A
